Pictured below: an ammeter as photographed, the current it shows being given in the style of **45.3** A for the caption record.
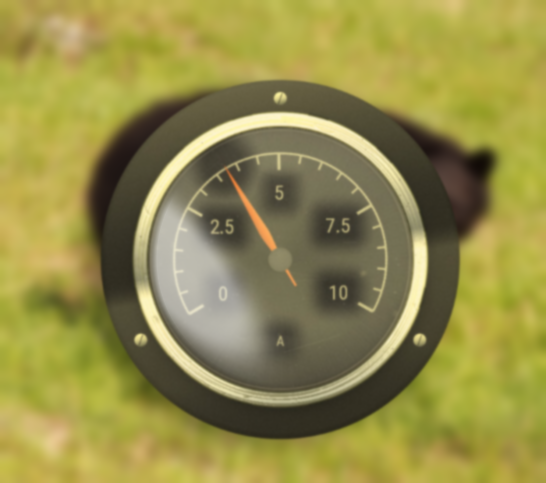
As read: **3.75** A
